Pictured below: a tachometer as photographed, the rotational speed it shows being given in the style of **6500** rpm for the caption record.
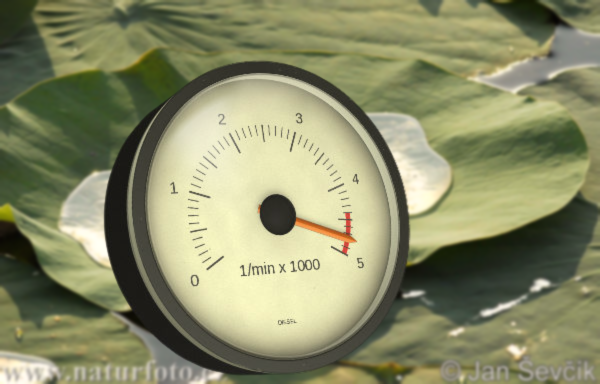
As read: **4800** rpm
